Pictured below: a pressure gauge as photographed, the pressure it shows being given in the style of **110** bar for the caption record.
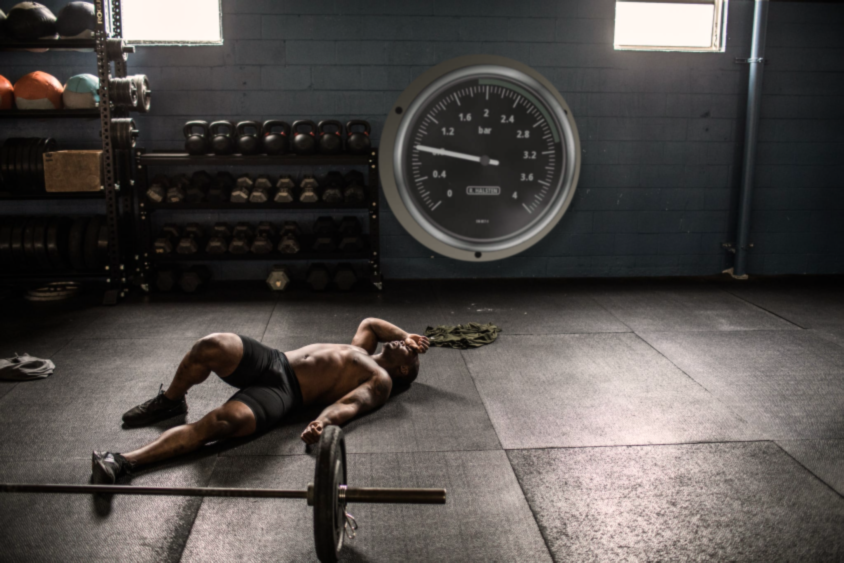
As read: **0.8** bar
